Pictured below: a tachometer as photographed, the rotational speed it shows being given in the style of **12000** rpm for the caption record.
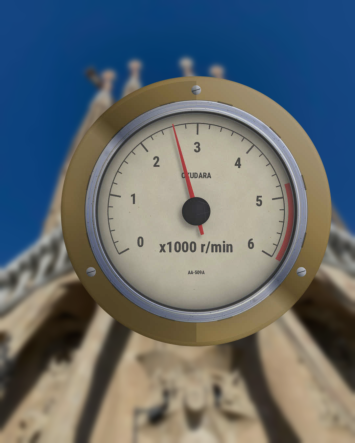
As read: **2600** rpm
